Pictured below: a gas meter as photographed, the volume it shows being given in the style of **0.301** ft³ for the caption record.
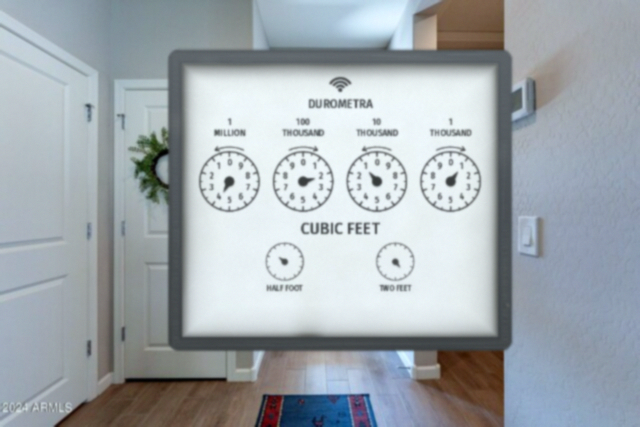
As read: **421100** ft³
